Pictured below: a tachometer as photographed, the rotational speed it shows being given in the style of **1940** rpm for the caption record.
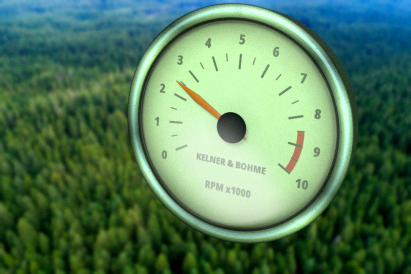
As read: **2500** rpm
